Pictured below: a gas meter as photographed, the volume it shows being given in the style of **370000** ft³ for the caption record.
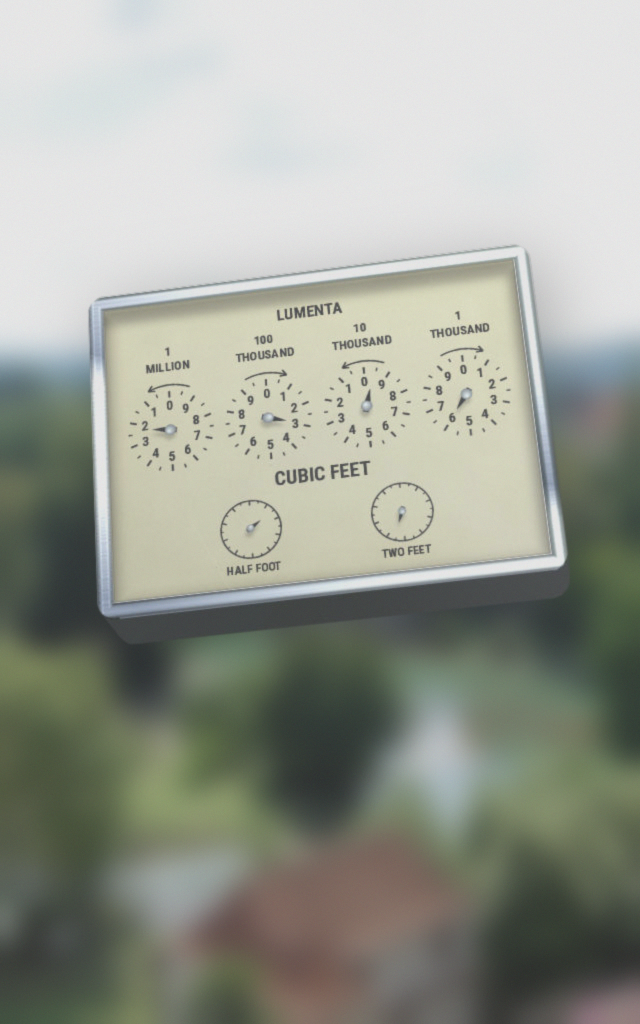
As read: **229600** ft³
